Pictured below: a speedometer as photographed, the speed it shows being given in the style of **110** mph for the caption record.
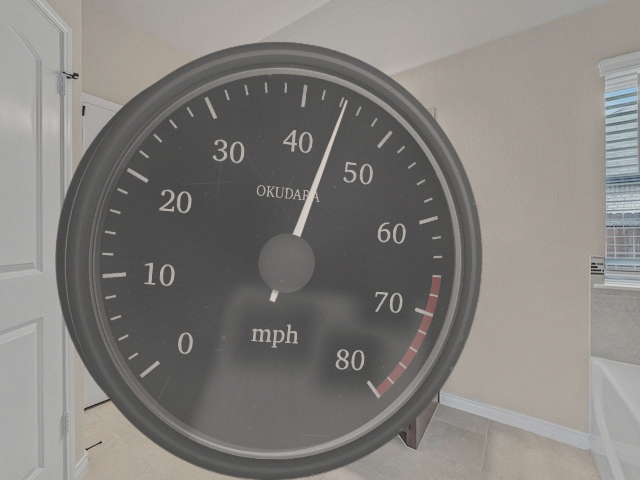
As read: **44** mph
